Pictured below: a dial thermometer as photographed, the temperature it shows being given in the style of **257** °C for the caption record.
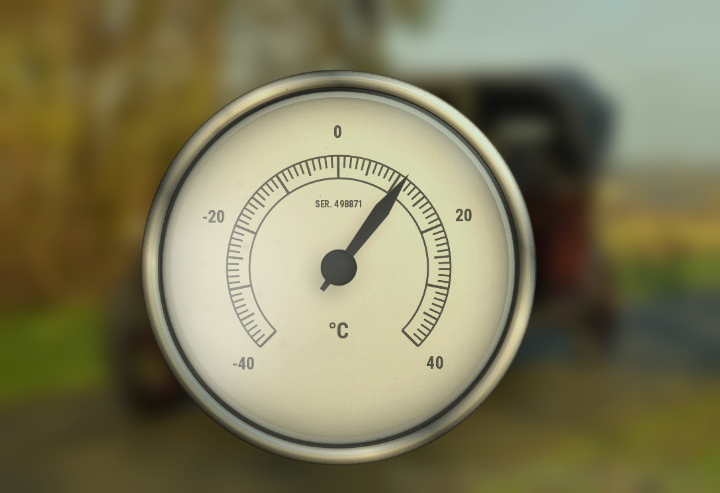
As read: **11** °C
